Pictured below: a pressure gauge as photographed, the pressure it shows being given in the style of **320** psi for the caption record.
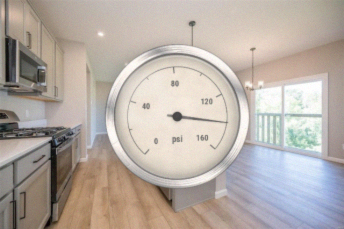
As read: **140** psi
